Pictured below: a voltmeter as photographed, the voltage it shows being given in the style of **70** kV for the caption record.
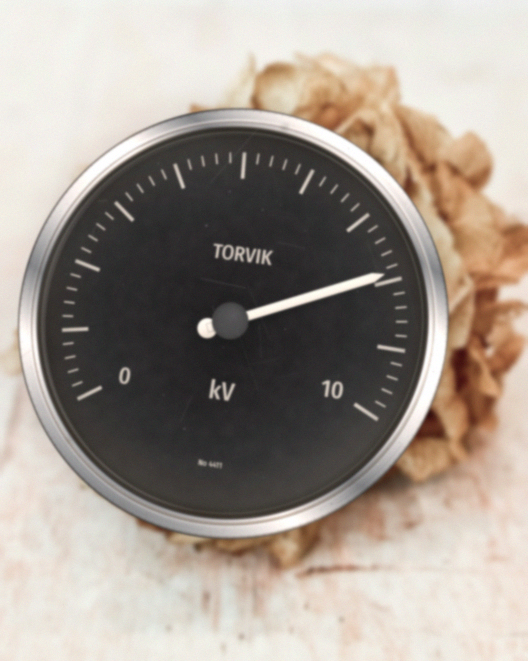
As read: **7.9** kV
